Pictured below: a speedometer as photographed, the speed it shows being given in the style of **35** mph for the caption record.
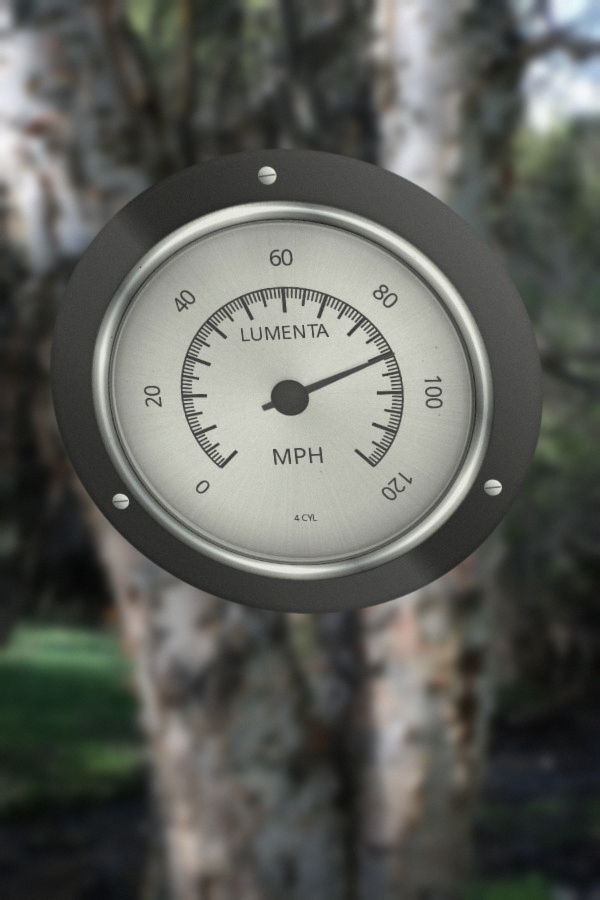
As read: **90** mph
